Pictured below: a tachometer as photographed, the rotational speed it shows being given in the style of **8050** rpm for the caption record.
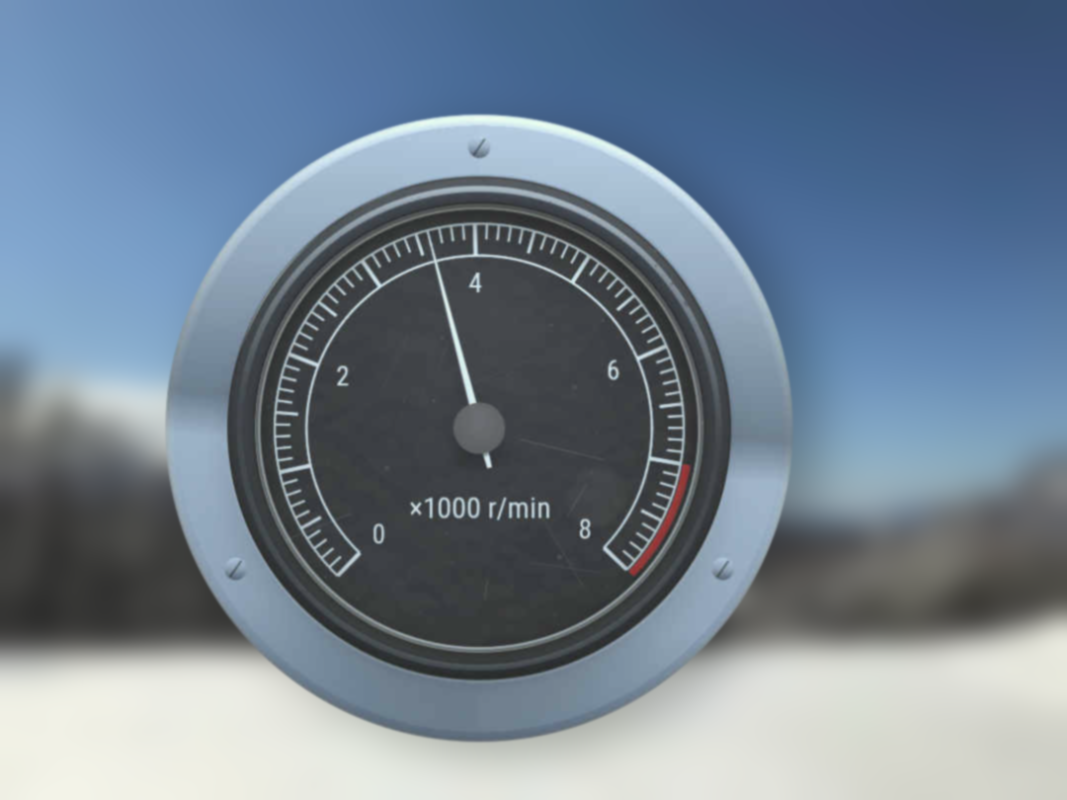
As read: **3600** rpm
